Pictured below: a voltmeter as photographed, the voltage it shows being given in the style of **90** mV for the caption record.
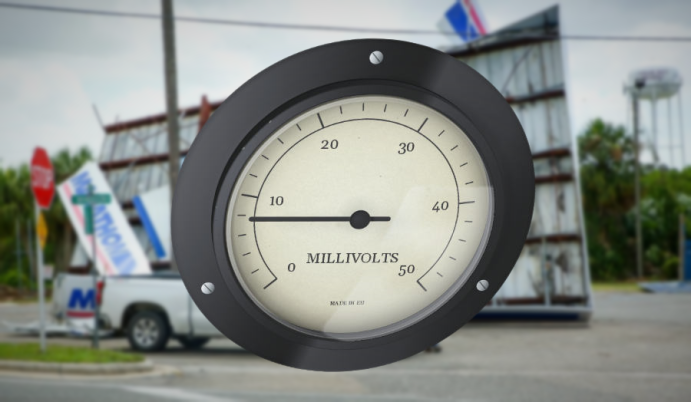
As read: **8** mV
